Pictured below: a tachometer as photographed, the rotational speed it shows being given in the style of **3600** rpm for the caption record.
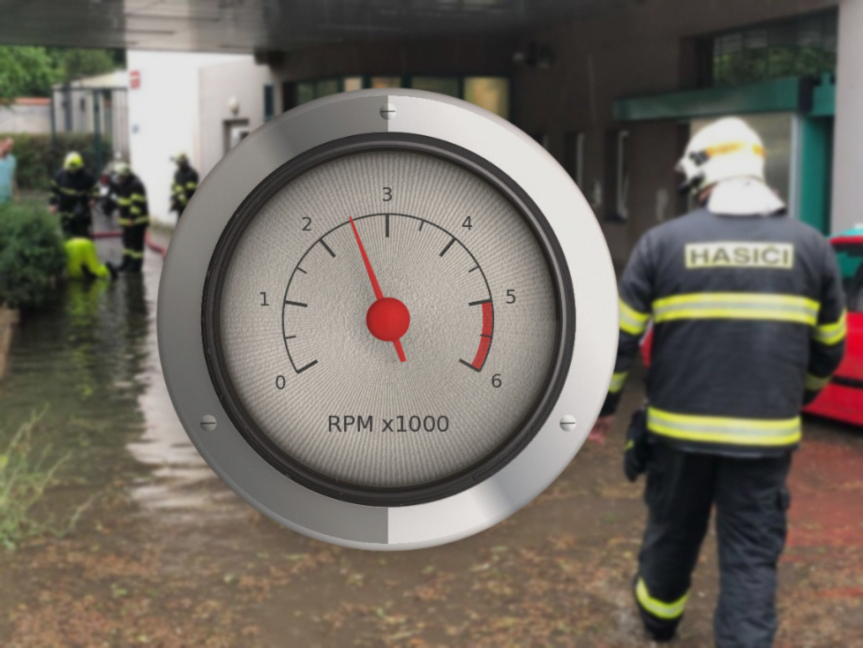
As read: **2500** rpm
